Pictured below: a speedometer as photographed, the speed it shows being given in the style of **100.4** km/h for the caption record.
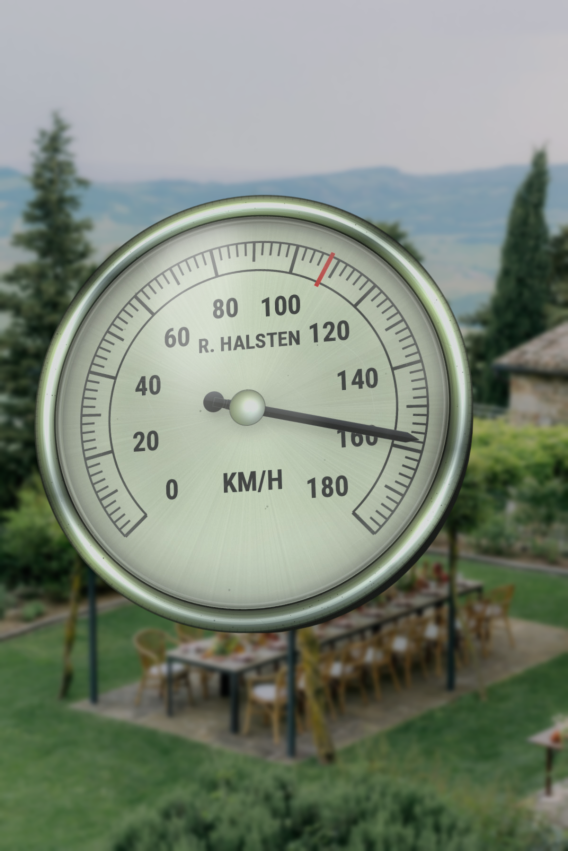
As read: **158** km/h
